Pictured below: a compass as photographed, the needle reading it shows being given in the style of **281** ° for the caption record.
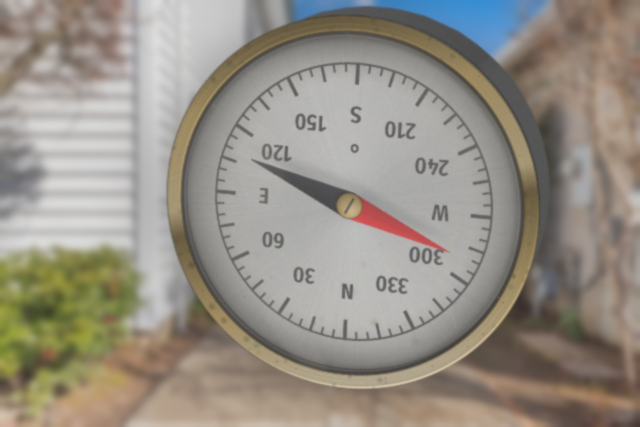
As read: **290** °
